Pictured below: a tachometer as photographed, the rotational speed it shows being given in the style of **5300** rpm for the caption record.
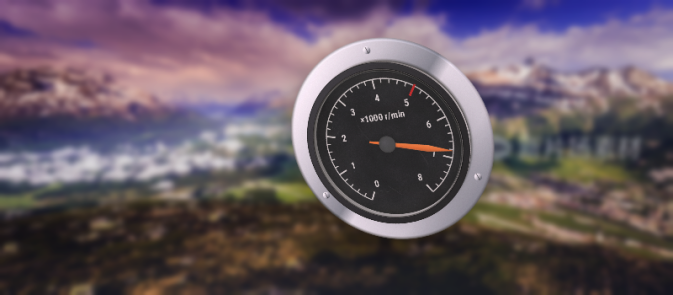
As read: **6800** rpm
